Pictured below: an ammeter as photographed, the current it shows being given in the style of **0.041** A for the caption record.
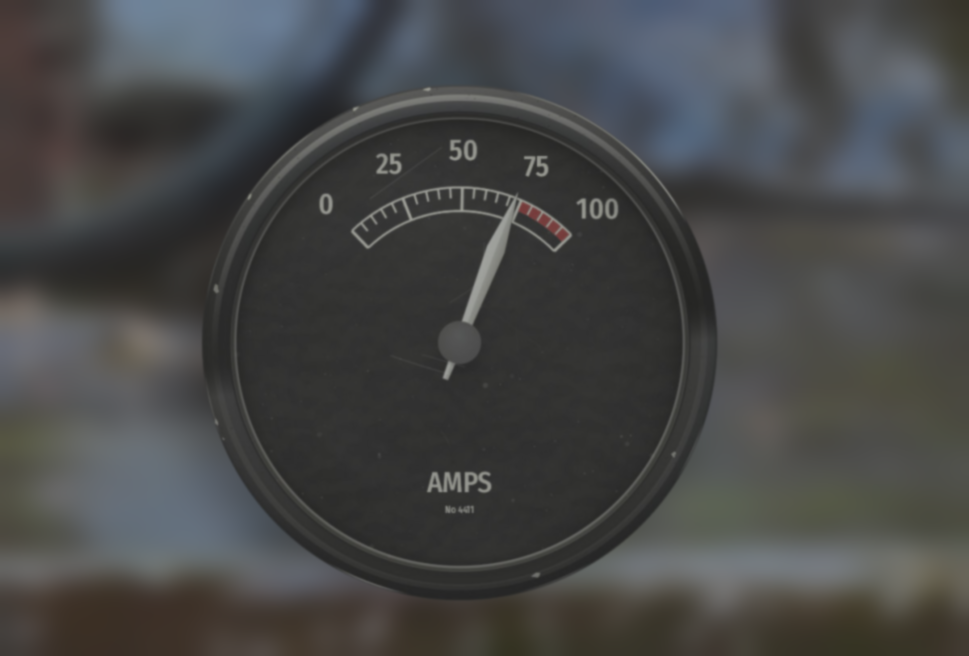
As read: **72.5** A
